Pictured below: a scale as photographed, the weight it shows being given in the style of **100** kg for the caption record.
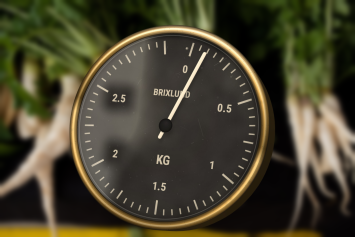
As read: **0.1** kg
